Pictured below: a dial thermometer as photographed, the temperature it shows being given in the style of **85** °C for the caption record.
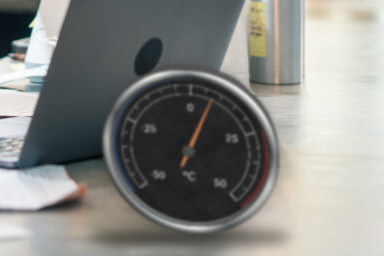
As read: **7.5** °C
